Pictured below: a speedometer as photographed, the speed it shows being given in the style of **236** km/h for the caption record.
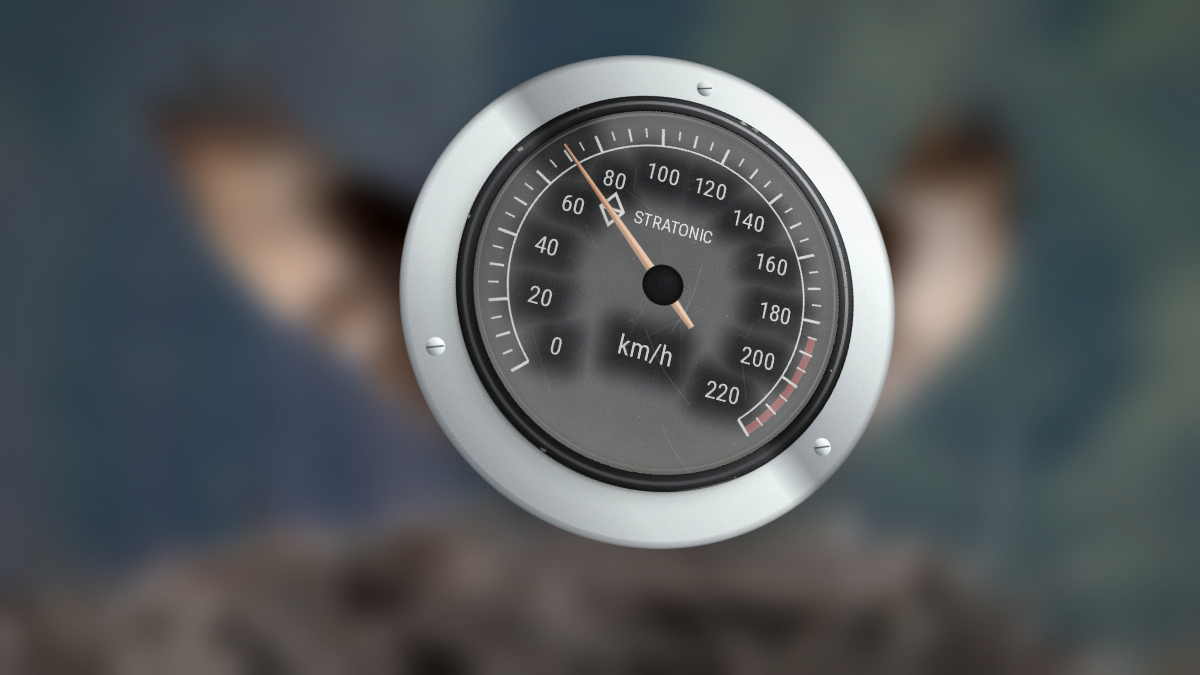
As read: **70** km/h
